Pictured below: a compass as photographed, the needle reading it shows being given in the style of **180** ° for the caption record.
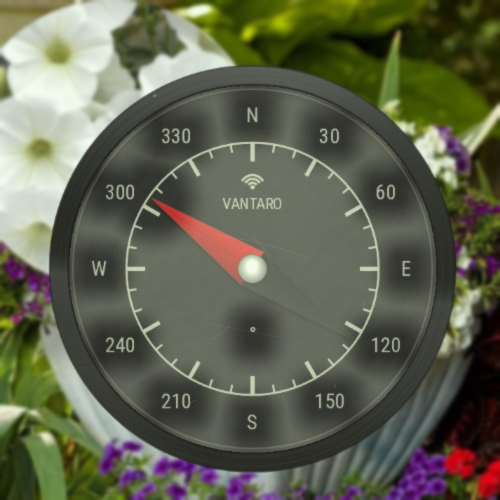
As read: **305** °
